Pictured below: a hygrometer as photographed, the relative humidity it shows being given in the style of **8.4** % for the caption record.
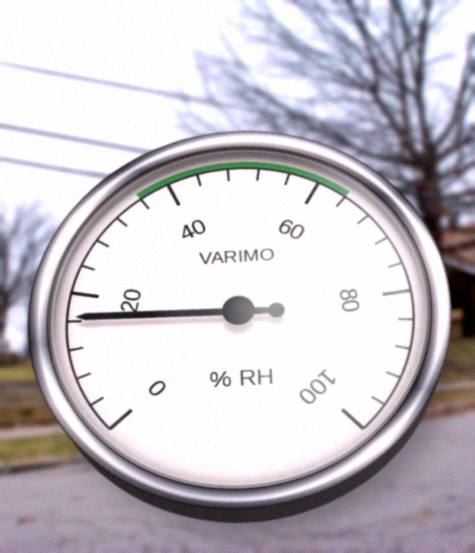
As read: **16** %
